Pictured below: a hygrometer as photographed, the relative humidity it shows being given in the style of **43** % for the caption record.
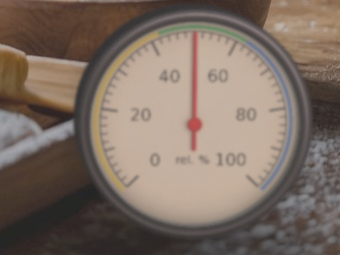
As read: **50** %
